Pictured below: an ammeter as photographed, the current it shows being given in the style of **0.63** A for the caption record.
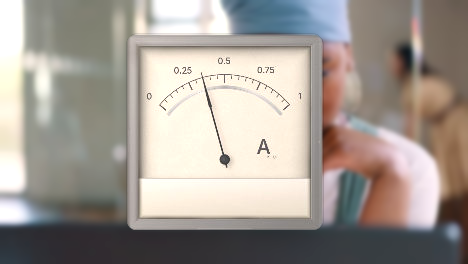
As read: **0.35** A
